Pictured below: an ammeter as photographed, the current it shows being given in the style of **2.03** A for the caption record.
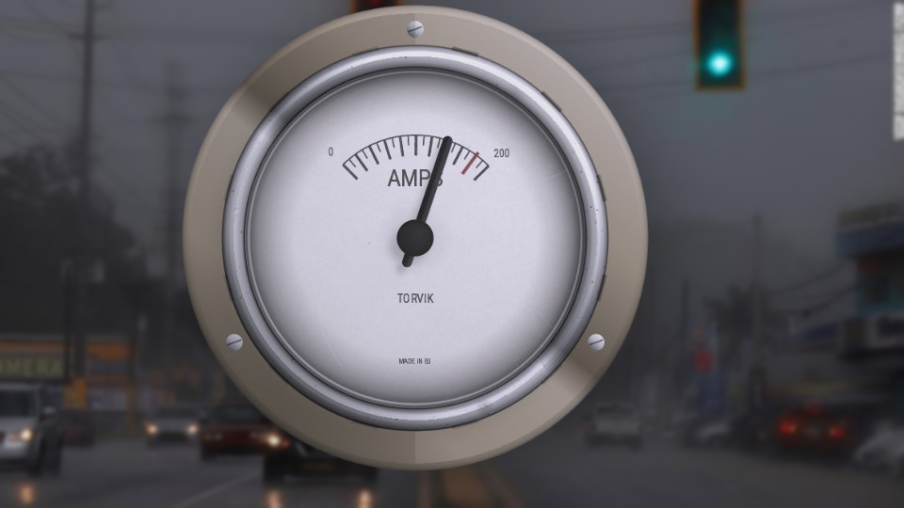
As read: **140** A
